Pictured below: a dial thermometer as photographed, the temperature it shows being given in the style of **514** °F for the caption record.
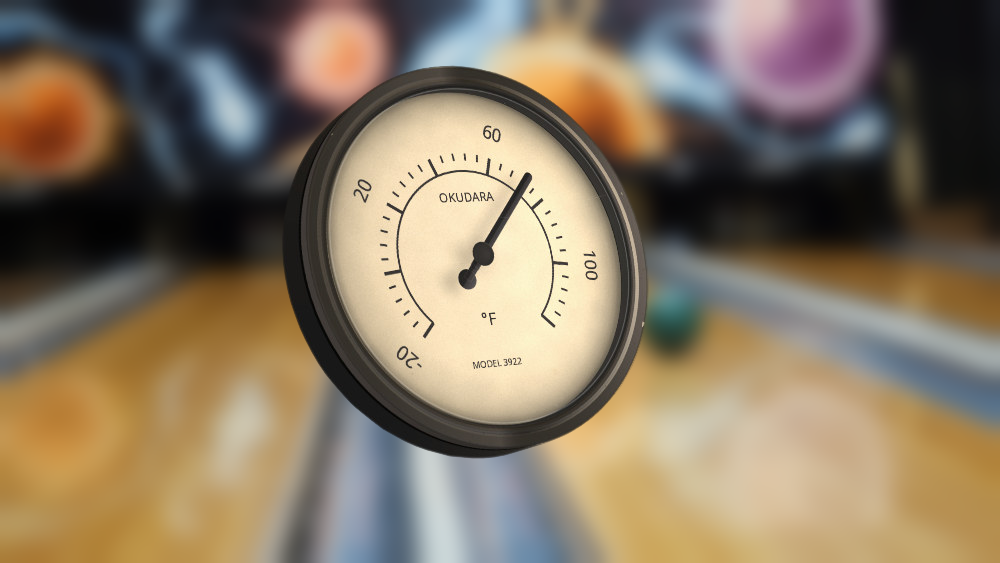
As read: **72** °F
